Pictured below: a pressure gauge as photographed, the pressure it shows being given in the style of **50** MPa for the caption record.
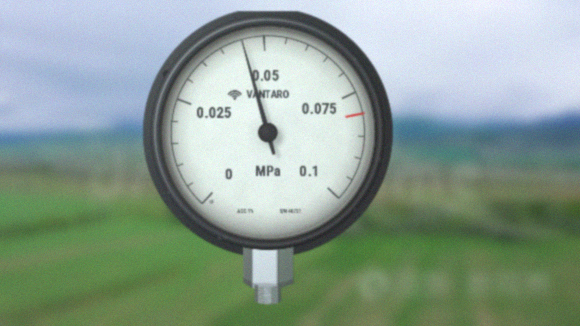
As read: **0.045** MPa
